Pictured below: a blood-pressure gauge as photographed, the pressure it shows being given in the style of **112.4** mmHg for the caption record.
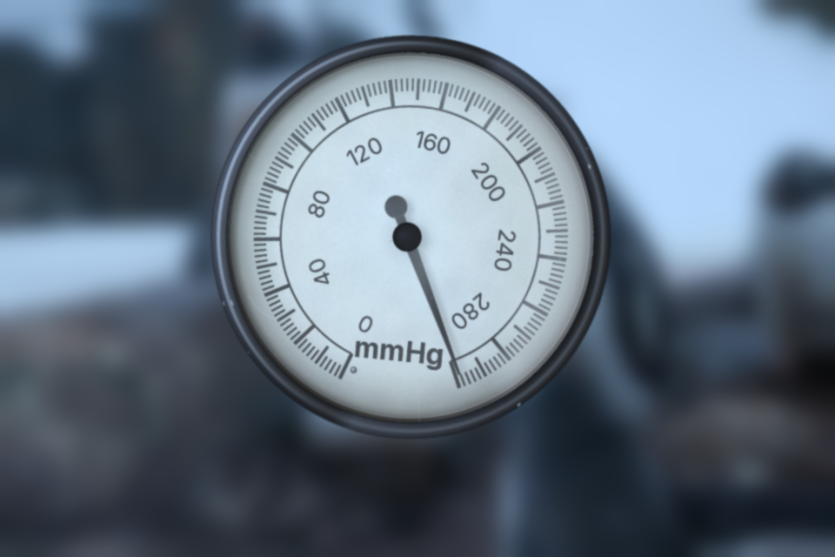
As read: **298** mmHg
